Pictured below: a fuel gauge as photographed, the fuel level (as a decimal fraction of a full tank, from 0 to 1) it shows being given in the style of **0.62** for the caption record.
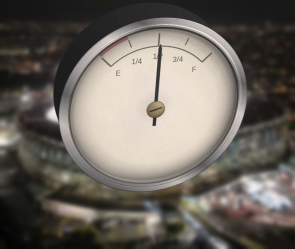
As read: **0.5**
